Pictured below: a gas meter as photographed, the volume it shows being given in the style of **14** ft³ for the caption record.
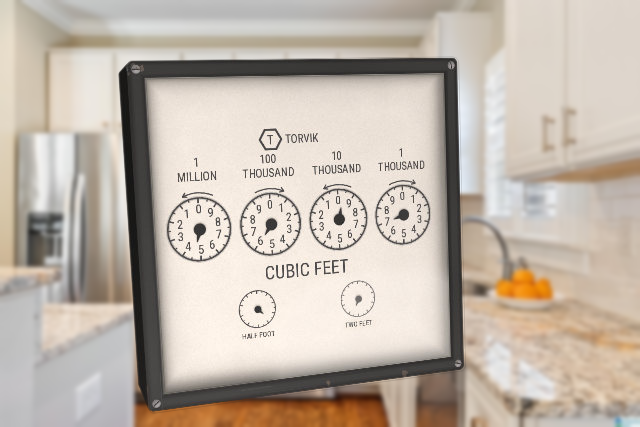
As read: **459700** ft³
